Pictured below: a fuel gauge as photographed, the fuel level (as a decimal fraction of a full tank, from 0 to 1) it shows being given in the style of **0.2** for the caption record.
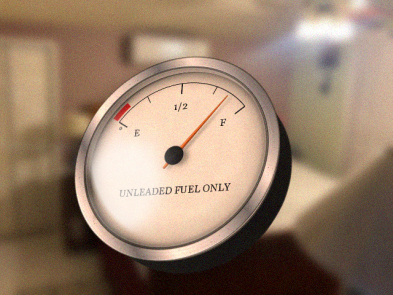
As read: **0.875**
